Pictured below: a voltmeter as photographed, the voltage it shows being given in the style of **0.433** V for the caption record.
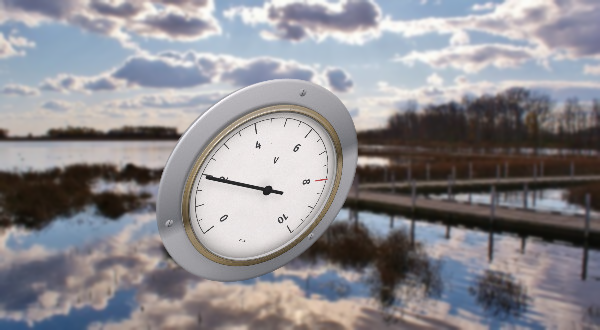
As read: **2** V
